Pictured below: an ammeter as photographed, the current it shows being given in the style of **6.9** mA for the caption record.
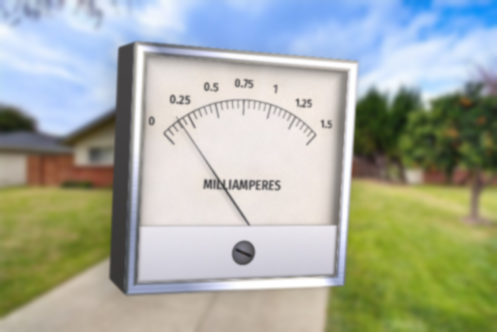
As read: **0.15** mA
